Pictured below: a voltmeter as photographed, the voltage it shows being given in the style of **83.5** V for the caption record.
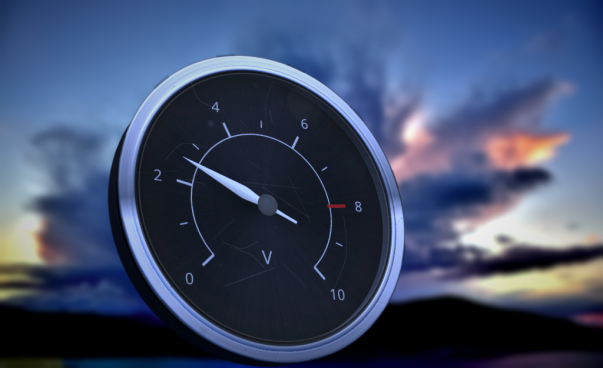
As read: **2.5** V
